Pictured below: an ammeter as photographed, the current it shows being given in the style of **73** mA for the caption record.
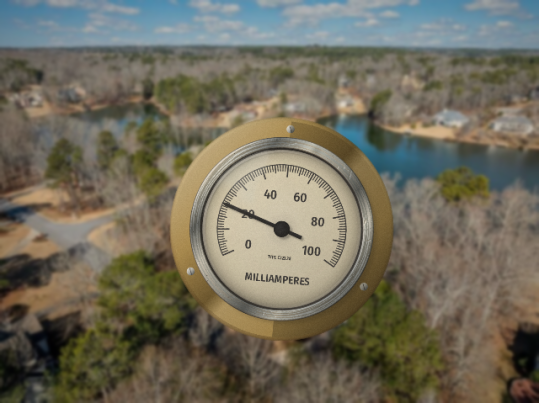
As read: **20** mA
